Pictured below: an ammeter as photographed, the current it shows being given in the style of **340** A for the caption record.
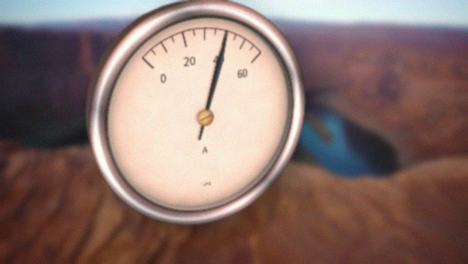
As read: **40** A
